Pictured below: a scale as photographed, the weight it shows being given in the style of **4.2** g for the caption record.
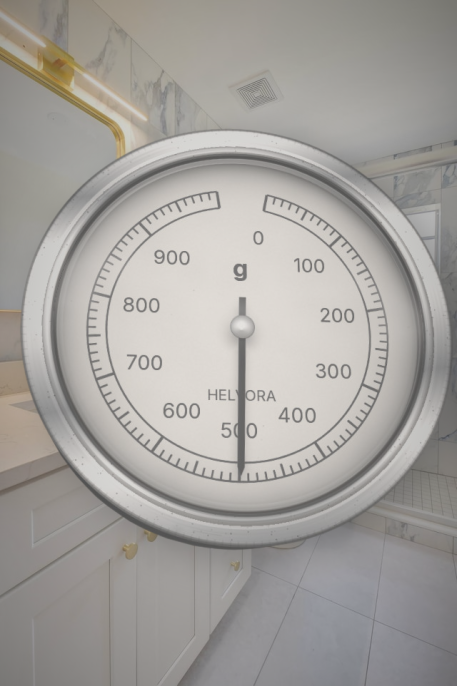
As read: **500** g
